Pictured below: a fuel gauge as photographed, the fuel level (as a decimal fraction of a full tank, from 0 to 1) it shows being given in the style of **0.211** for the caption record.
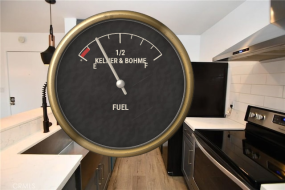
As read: **0.25**
